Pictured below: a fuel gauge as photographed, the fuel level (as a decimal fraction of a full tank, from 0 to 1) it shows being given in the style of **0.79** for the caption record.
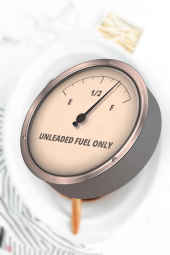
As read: **0.75**
